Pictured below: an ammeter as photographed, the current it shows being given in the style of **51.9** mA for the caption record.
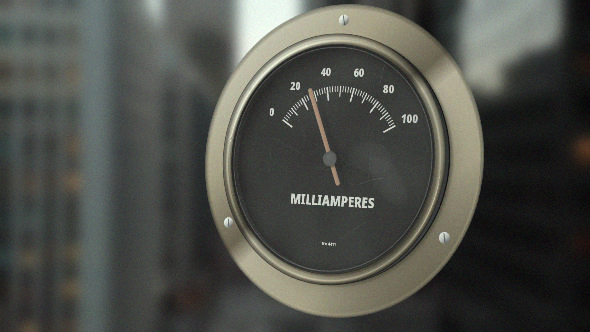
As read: **30** mA
